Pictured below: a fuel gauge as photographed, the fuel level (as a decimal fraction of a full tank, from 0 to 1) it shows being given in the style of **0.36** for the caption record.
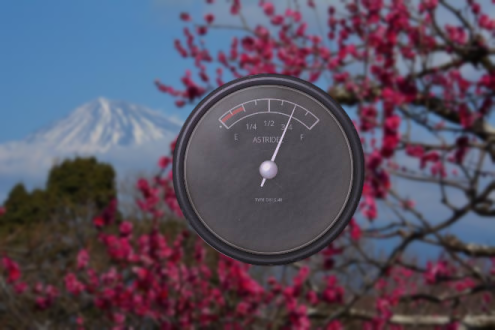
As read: **0.75**
